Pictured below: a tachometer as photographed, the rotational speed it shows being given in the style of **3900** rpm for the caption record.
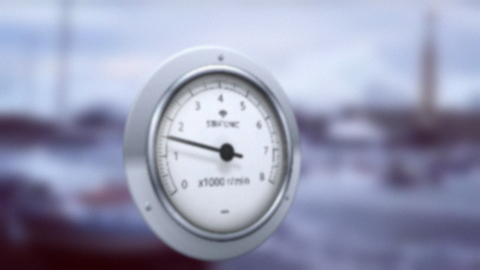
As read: **1500** rpm
